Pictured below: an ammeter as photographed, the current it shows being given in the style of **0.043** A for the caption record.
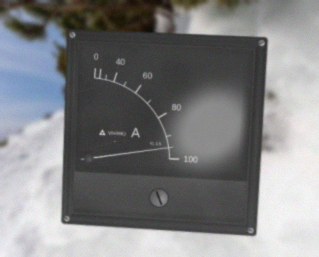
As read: **95** A
